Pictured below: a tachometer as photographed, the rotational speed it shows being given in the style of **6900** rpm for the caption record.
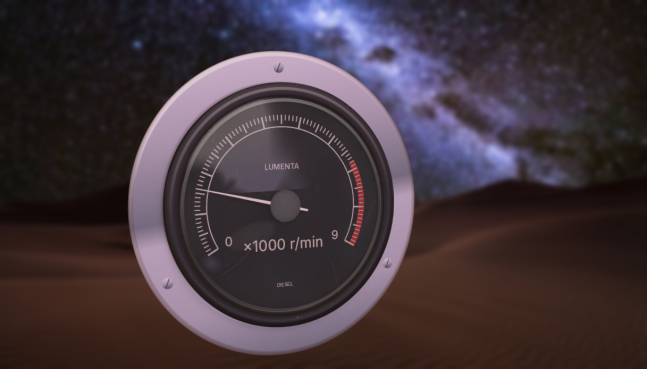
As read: **1600** rpm
